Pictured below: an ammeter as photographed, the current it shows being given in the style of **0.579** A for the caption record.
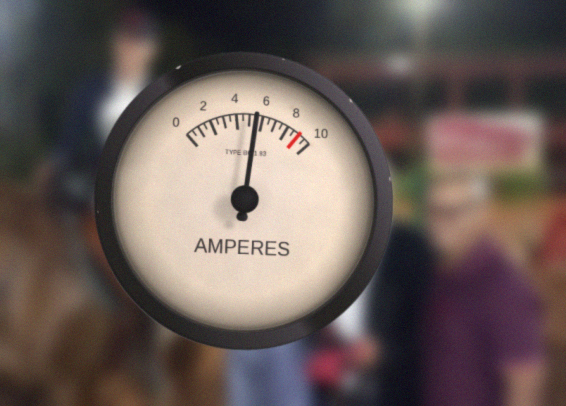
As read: **5.5** A
